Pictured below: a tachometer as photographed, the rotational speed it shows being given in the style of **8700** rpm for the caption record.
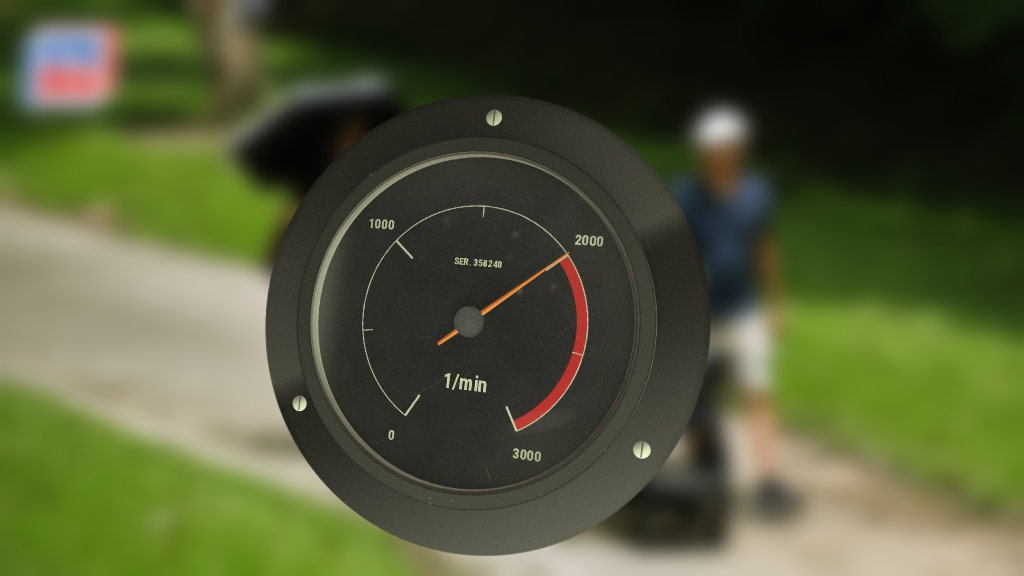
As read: **2000** rpm
